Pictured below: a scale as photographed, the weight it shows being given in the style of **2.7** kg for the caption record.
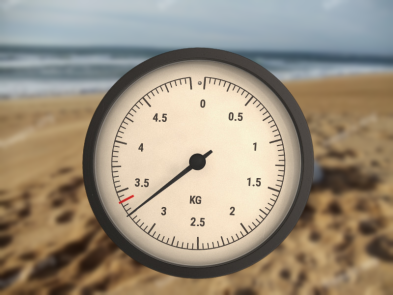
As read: **3.25** kg
